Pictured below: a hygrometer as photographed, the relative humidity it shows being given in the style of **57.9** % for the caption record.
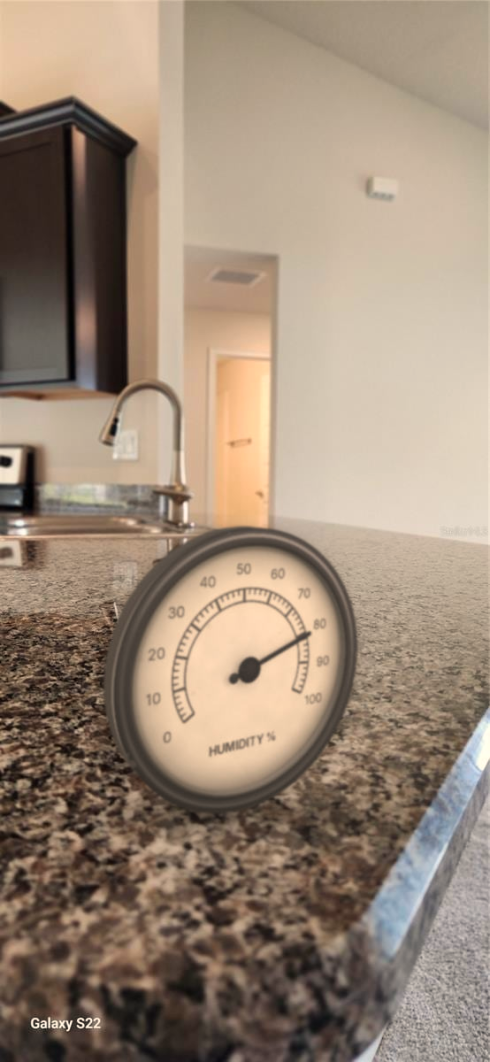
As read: **80** %
